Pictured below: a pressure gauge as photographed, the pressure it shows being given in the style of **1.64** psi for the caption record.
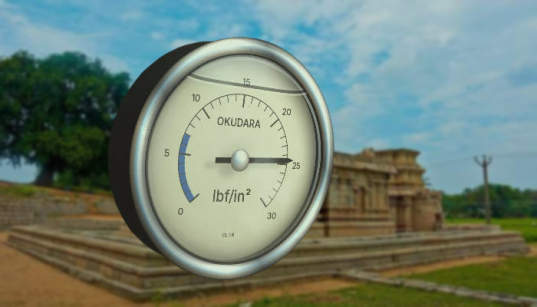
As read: **24.5** psi
